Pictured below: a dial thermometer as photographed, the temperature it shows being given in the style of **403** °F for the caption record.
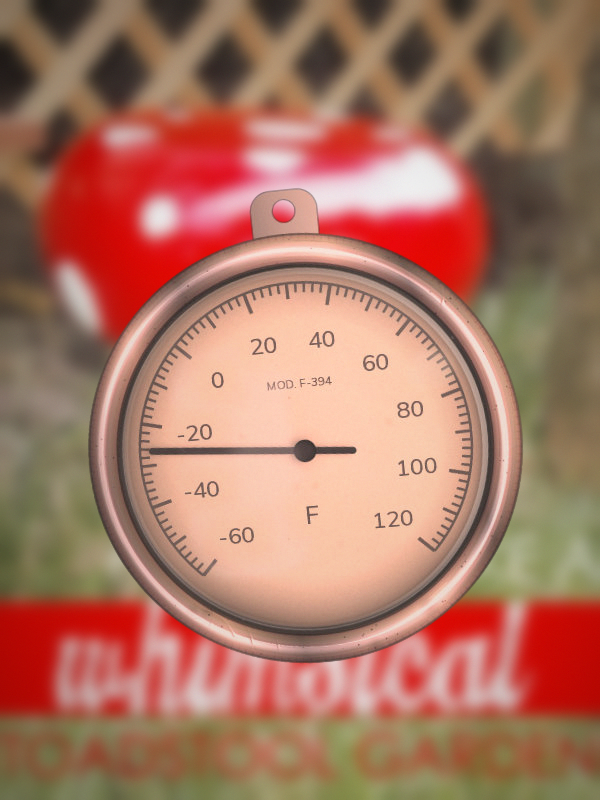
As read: **-26** °F
